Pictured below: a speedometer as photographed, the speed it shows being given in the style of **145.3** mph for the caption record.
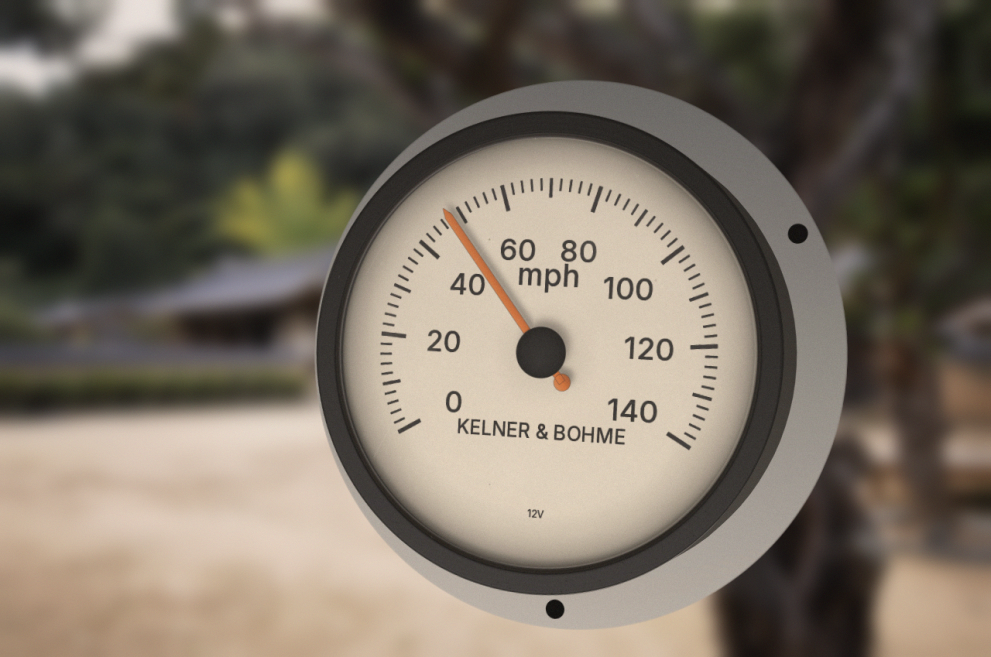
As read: **48** mph
